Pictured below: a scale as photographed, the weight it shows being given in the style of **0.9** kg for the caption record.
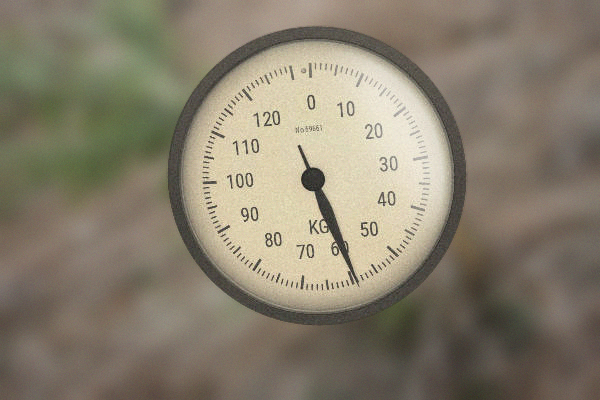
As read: **59** kg
